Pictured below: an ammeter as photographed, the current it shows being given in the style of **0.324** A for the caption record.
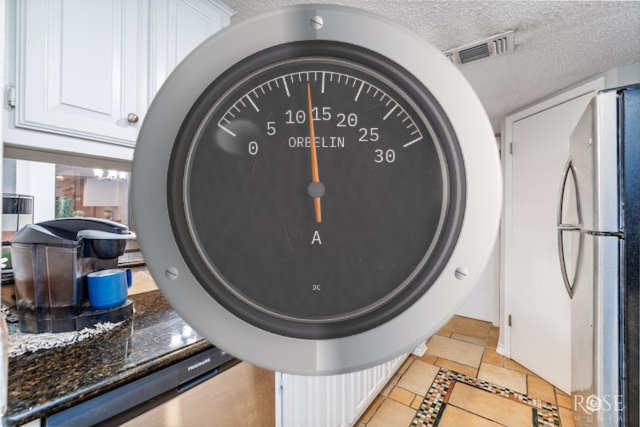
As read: **13** A
